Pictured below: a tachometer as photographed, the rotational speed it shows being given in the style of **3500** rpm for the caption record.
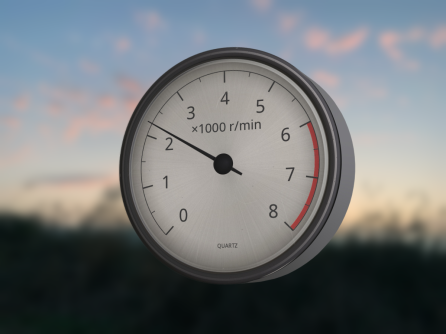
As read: **2250** rpm
